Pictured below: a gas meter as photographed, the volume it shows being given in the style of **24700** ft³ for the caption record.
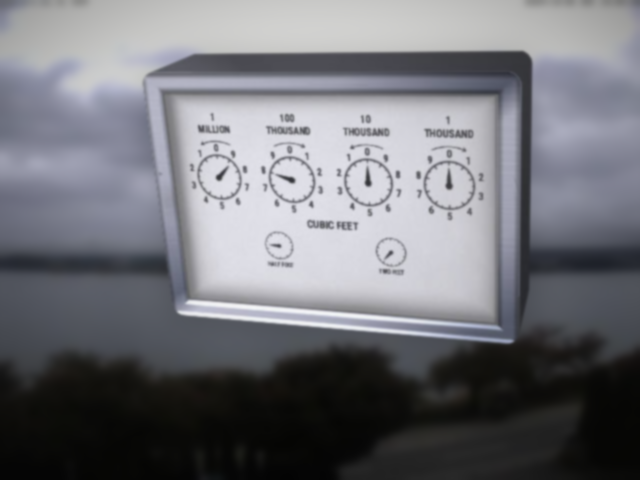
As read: **880000** ft³
